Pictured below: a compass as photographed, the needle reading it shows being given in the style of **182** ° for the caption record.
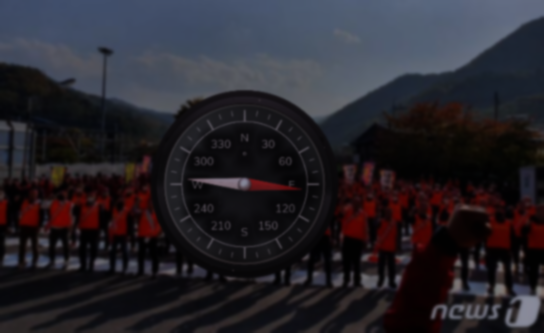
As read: **95** °
